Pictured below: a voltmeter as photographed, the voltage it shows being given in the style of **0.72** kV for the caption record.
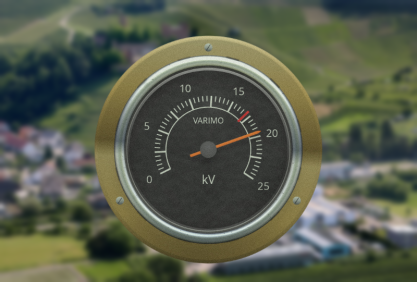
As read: **19.5** kV
